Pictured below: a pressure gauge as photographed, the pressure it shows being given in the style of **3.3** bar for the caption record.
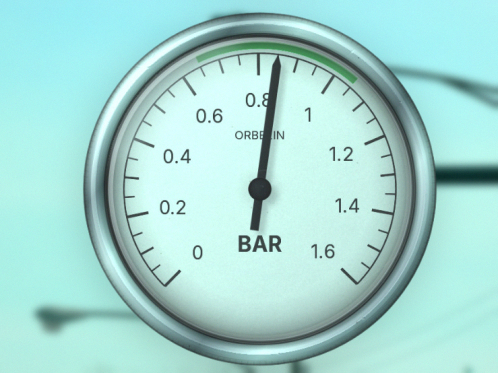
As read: **0.85** bar
